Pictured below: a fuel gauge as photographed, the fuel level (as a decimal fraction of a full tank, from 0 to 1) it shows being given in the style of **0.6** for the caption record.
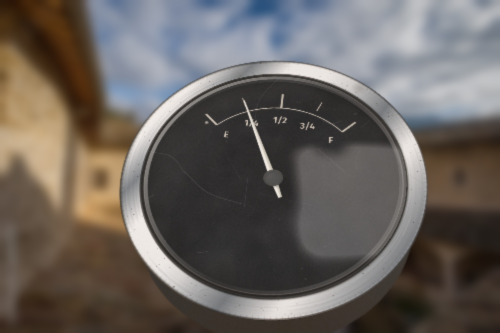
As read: **0.25**
